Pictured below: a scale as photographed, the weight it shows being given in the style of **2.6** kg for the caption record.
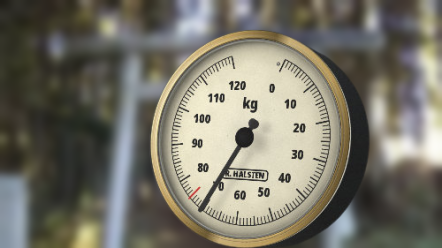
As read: **70** kg
